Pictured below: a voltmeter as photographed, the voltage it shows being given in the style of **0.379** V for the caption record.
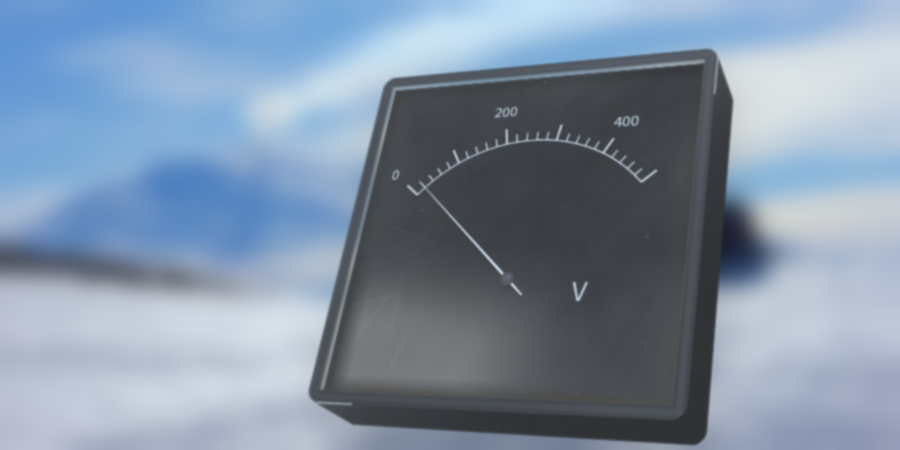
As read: **20** V
